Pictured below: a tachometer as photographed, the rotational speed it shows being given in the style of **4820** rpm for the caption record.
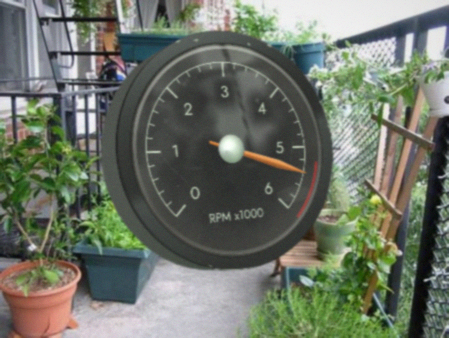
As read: **5400** rpm
